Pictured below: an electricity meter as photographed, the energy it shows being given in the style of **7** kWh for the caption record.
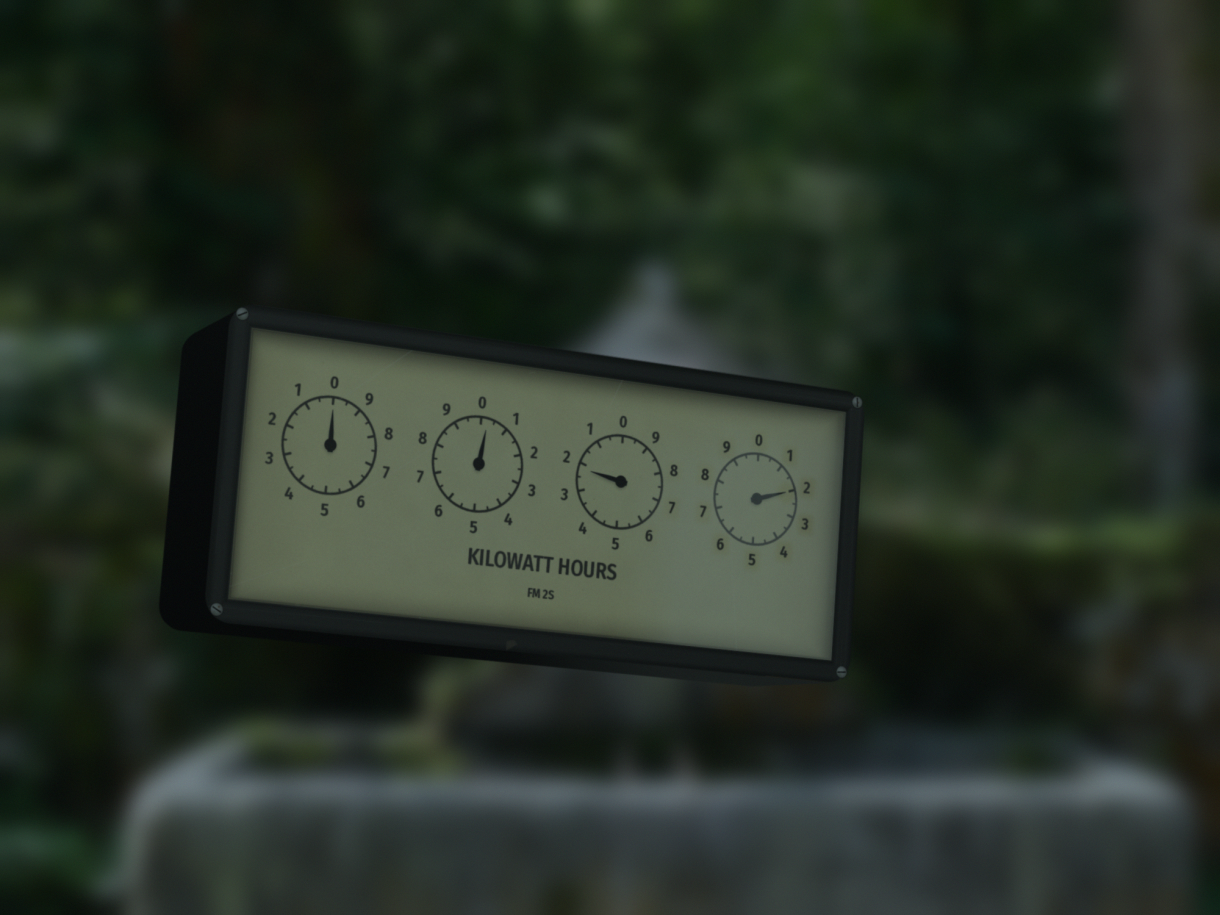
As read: **22** kWh
